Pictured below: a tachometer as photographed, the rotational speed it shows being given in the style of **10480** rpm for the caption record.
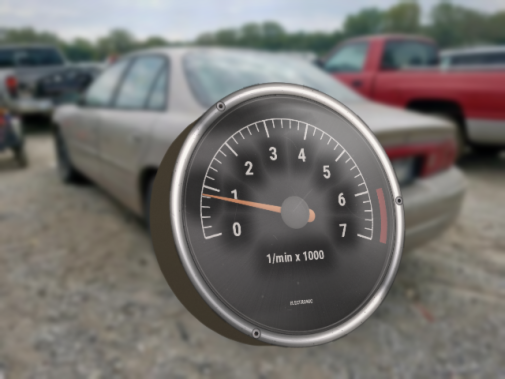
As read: **800** rpm
